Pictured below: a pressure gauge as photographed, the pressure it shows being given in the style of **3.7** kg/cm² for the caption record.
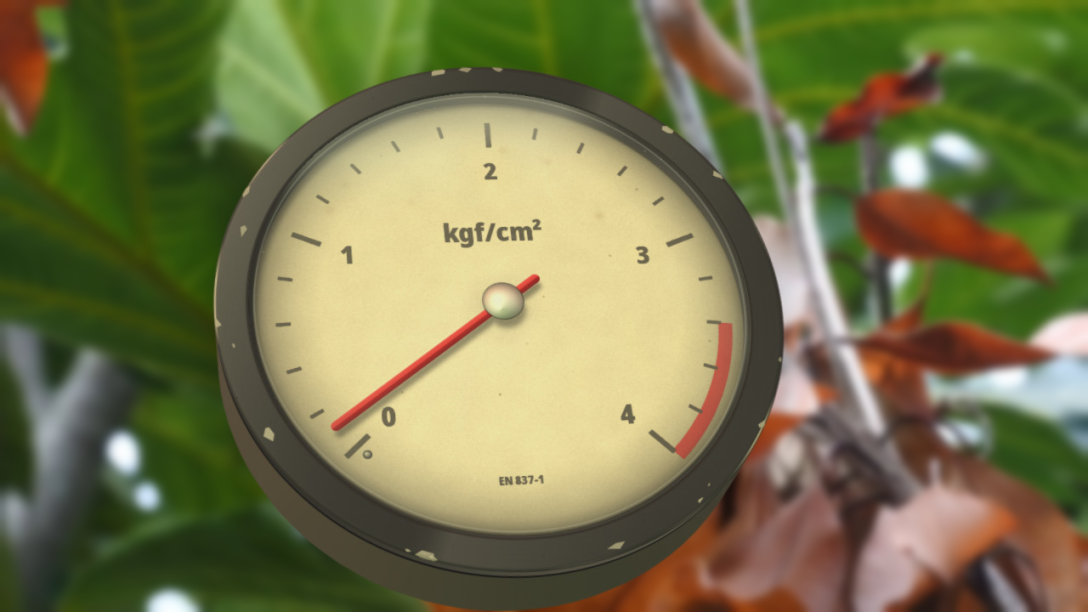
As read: **0.1** kg/cm²
